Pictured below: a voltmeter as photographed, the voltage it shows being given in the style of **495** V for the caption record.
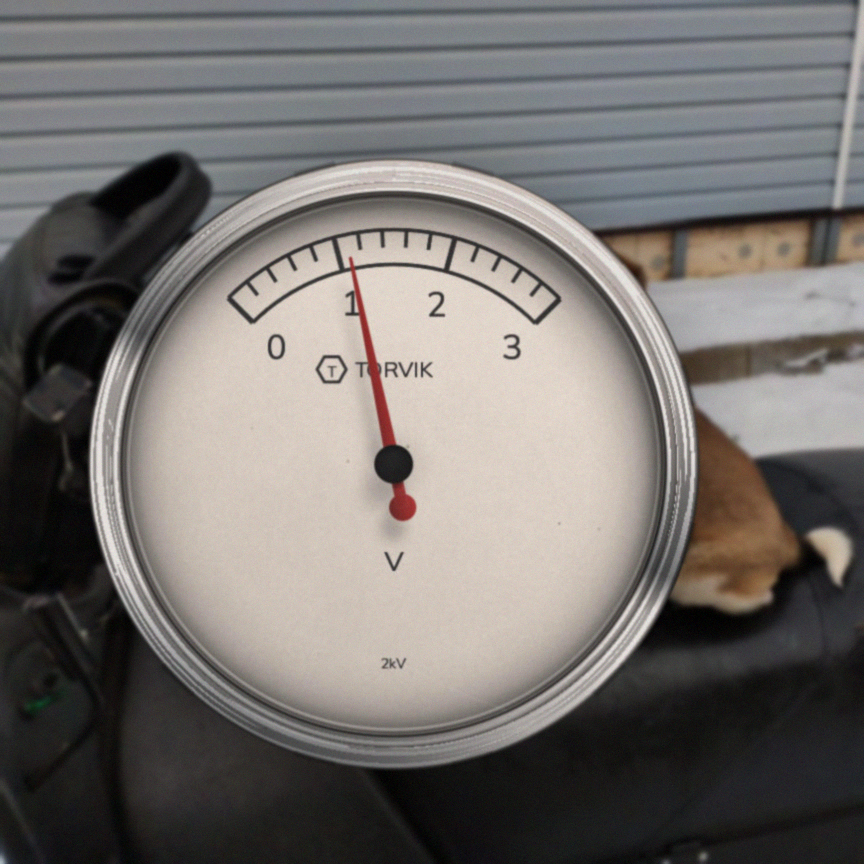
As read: **1.1** V
